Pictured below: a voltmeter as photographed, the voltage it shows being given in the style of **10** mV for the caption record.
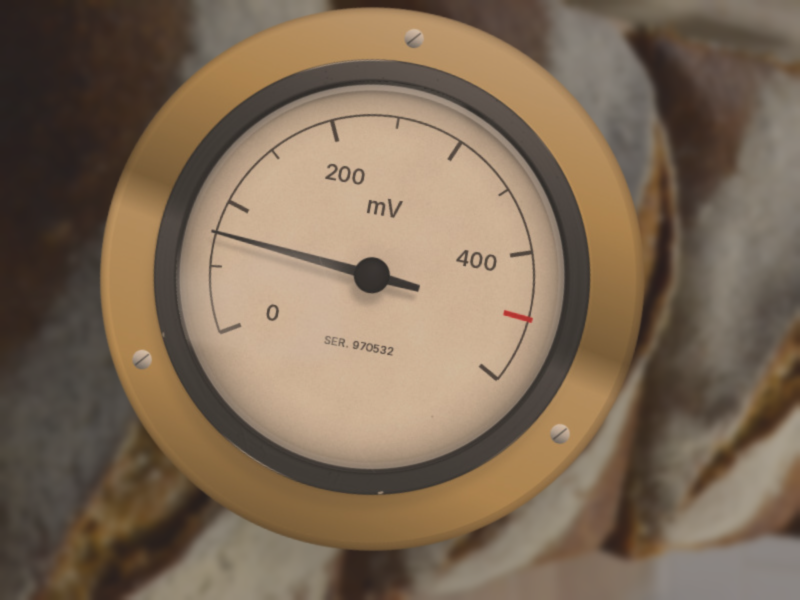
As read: **75** mV
